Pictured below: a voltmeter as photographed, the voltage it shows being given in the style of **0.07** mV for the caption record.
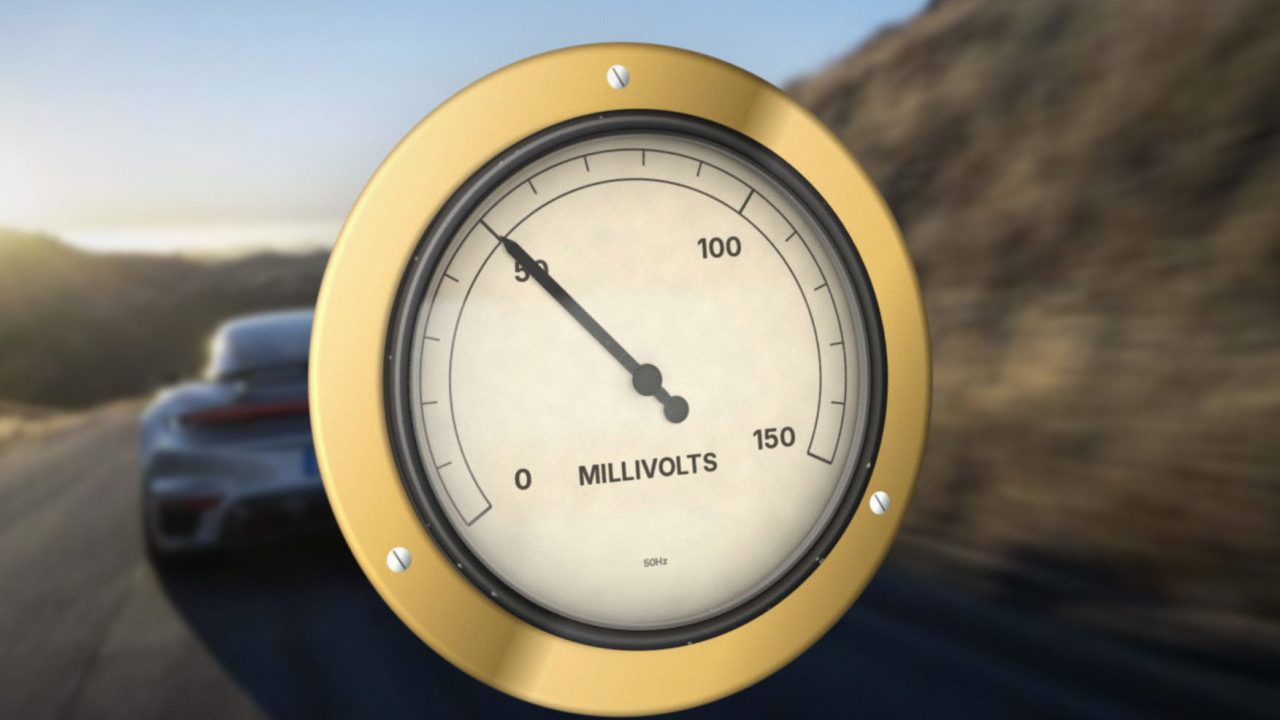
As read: **50** mV
